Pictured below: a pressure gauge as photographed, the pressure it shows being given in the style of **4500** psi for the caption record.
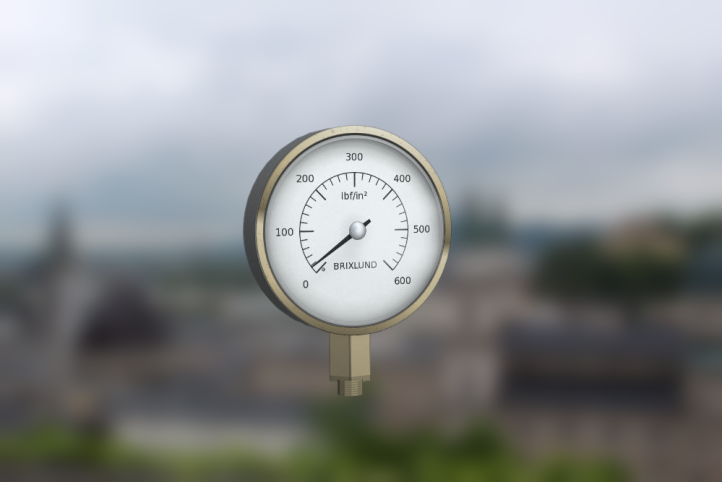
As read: **20** psi
